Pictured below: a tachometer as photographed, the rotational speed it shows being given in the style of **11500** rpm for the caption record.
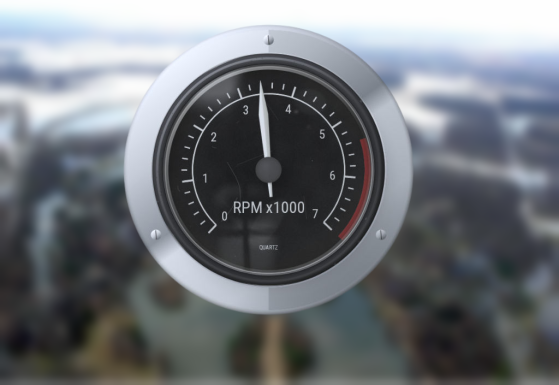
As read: **3400** rpm
